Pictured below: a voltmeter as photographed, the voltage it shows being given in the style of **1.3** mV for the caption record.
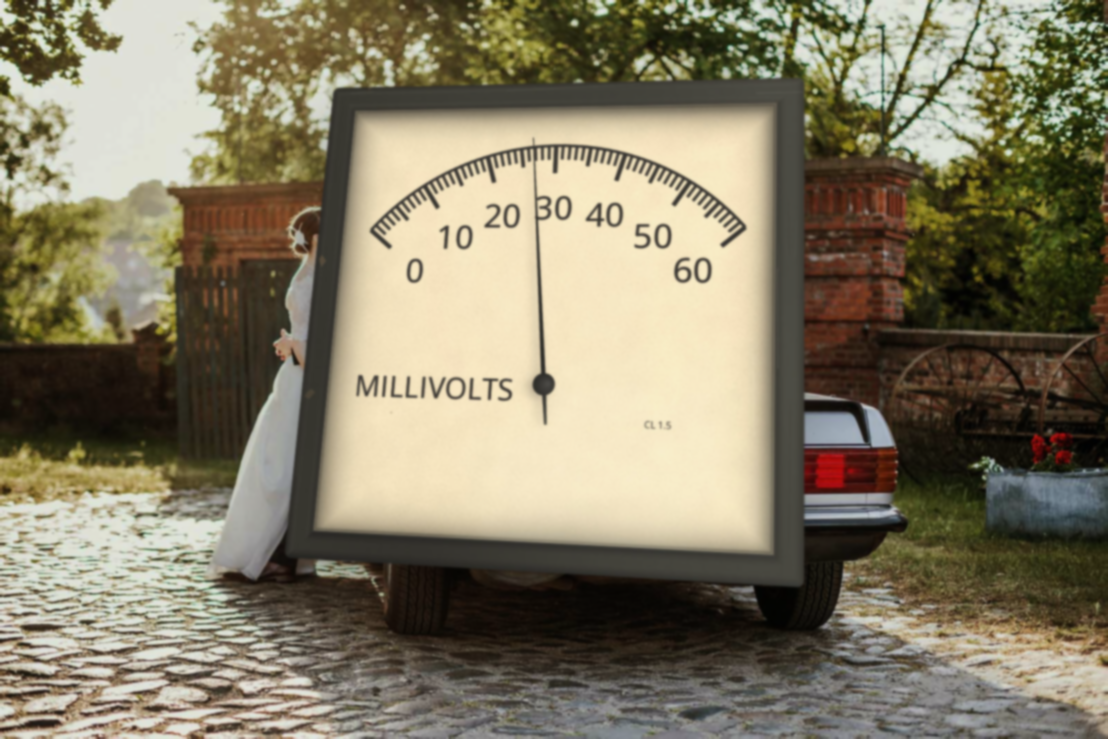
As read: **27** mV
